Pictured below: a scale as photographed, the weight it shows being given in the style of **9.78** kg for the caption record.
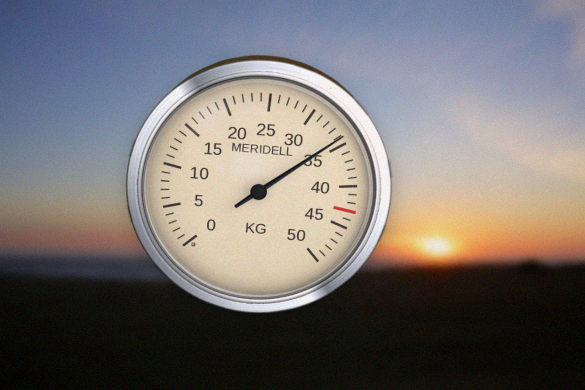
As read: **34** kg
